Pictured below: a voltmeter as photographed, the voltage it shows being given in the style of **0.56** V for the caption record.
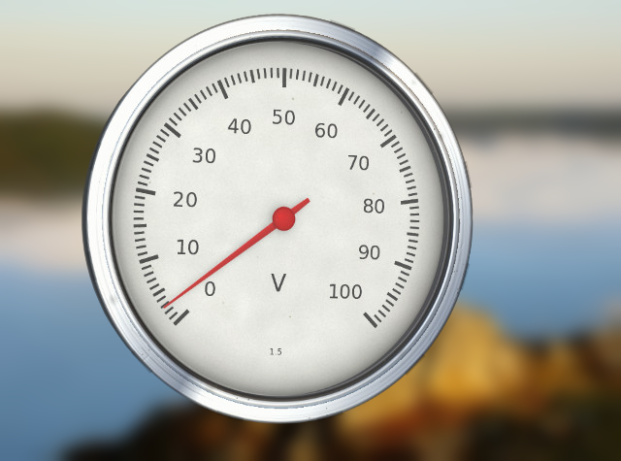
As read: **3** V
